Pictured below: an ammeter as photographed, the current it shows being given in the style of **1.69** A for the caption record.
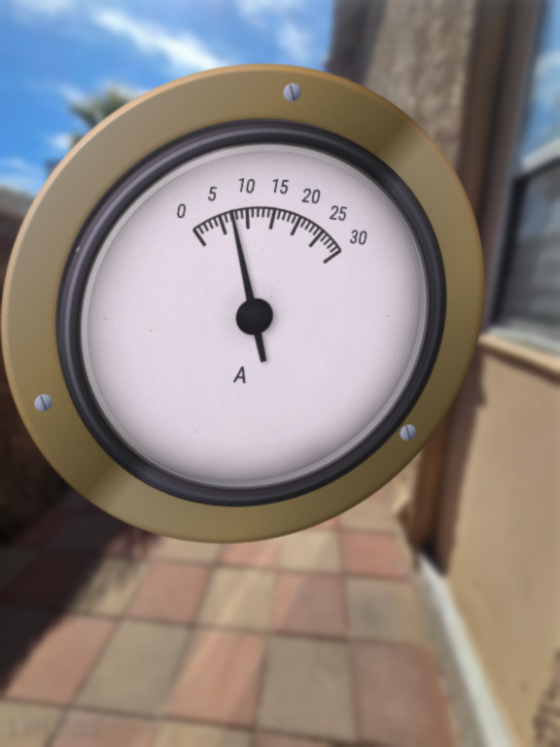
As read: **7** A
